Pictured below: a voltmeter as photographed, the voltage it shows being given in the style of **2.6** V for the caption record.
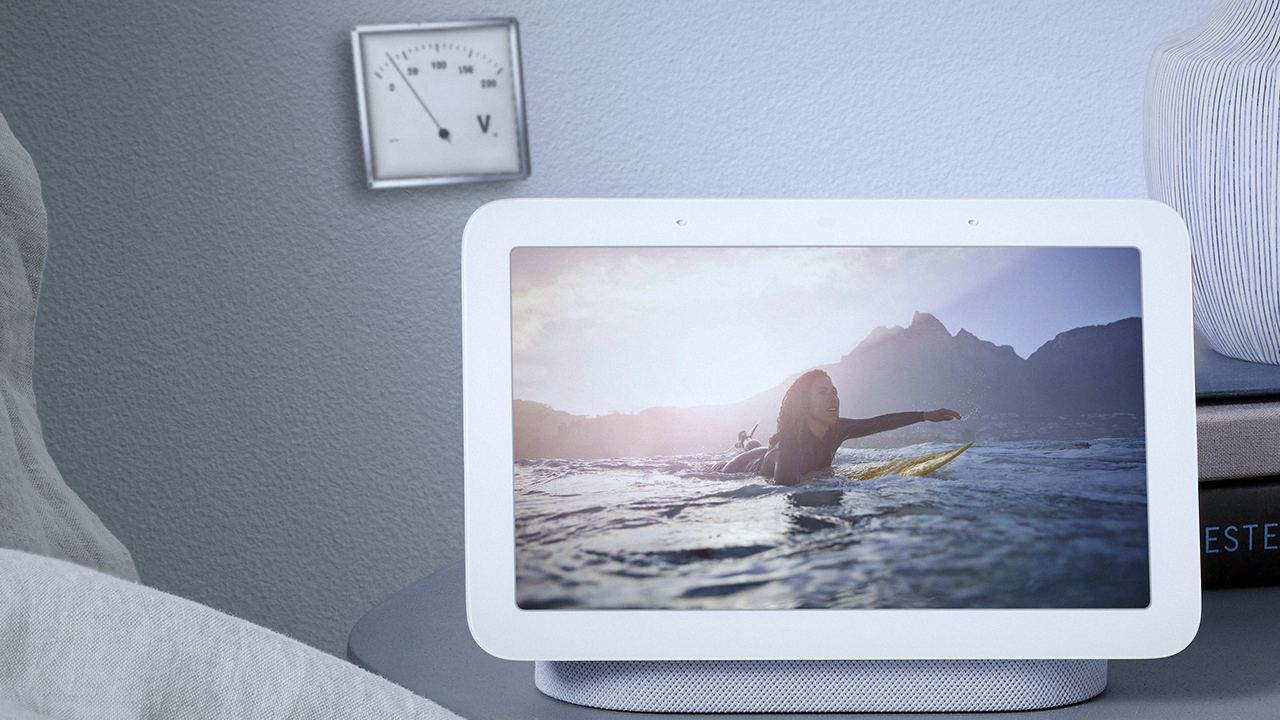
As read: **30** V
